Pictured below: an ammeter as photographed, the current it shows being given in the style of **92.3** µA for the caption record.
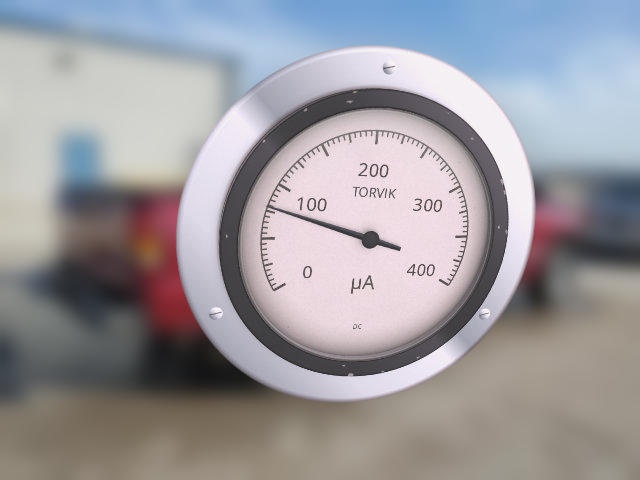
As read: **80** µA
